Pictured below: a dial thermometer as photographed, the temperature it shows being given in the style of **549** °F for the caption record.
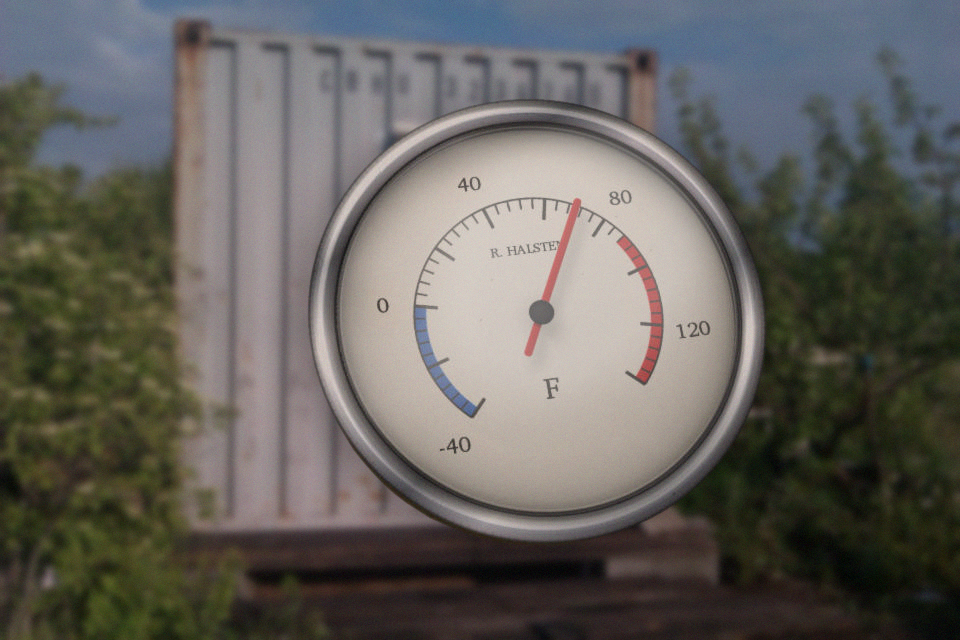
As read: **70** °F
